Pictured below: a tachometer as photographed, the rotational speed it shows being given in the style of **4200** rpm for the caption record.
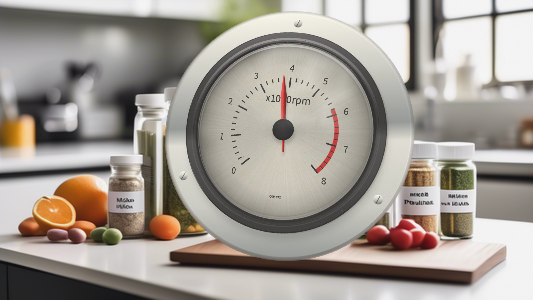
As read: **3800** rpm
